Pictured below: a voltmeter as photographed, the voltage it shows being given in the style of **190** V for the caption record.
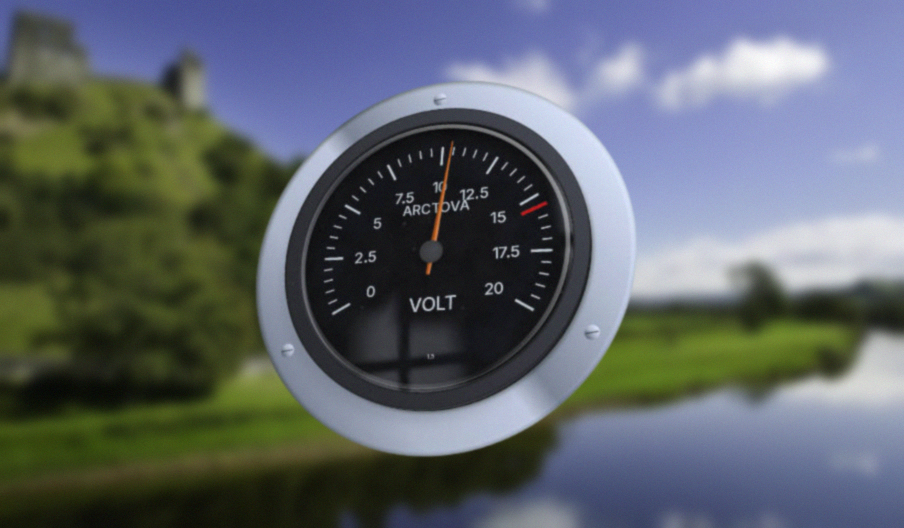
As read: **10.5** V
